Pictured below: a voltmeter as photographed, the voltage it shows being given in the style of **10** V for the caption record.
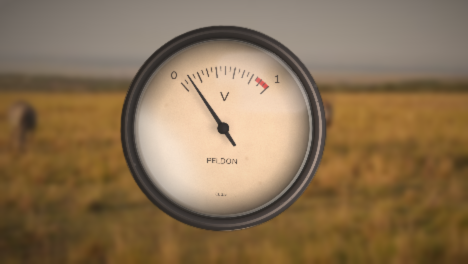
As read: **0.1** V
